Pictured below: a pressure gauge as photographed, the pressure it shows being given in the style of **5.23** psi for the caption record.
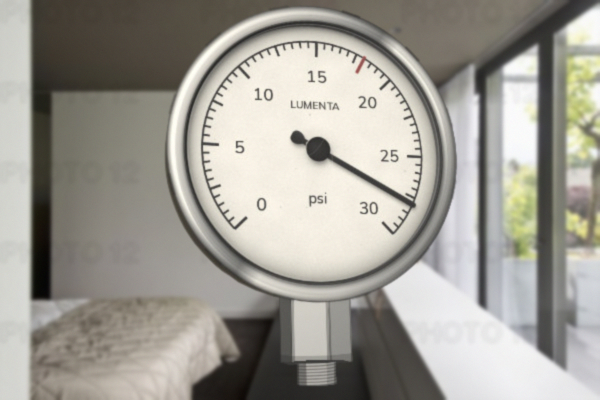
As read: **28** psi
